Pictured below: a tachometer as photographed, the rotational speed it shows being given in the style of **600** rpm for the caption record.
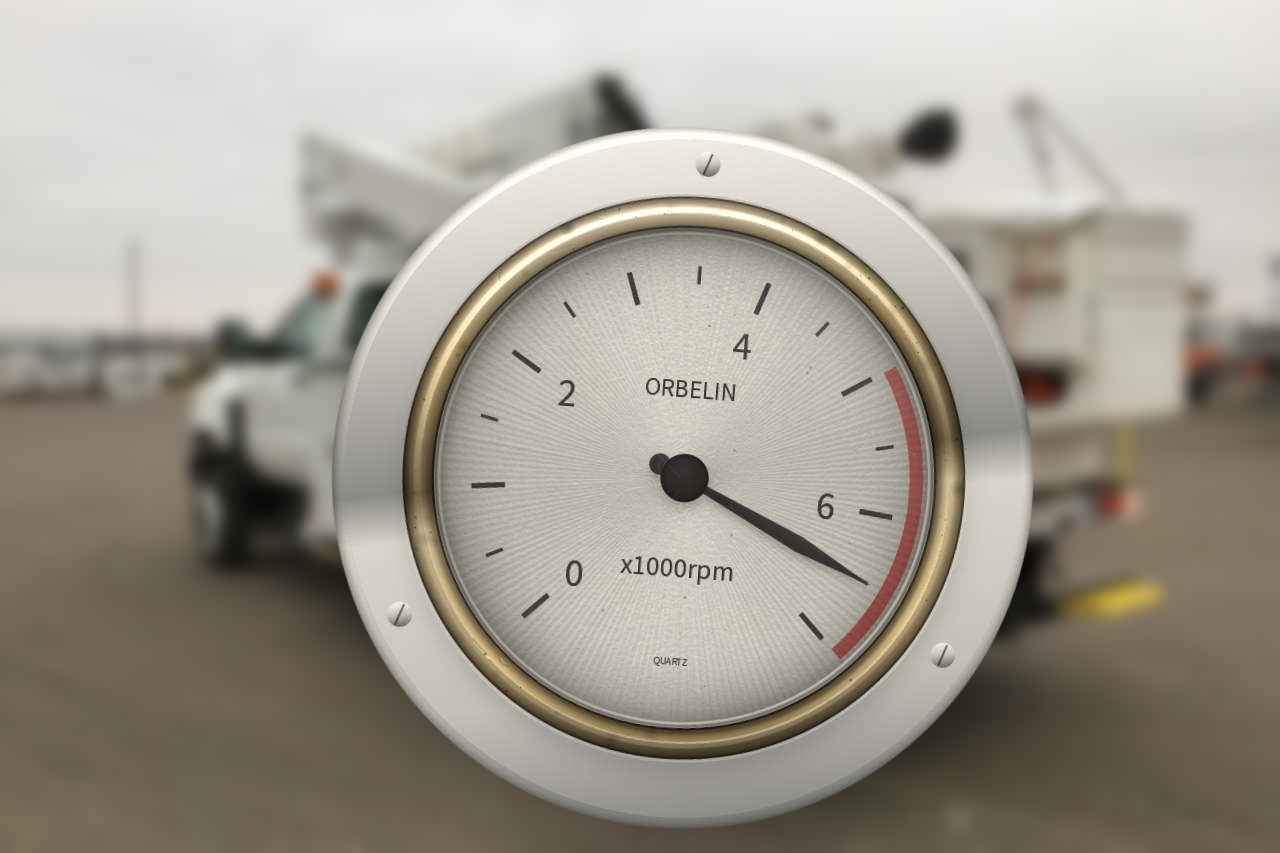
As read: **6500** rpm
